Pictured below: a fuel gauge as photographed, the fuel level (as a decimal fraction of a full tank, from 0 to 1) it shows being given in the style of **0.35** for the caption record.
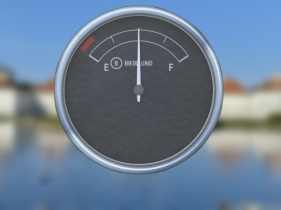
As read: **0.5**
